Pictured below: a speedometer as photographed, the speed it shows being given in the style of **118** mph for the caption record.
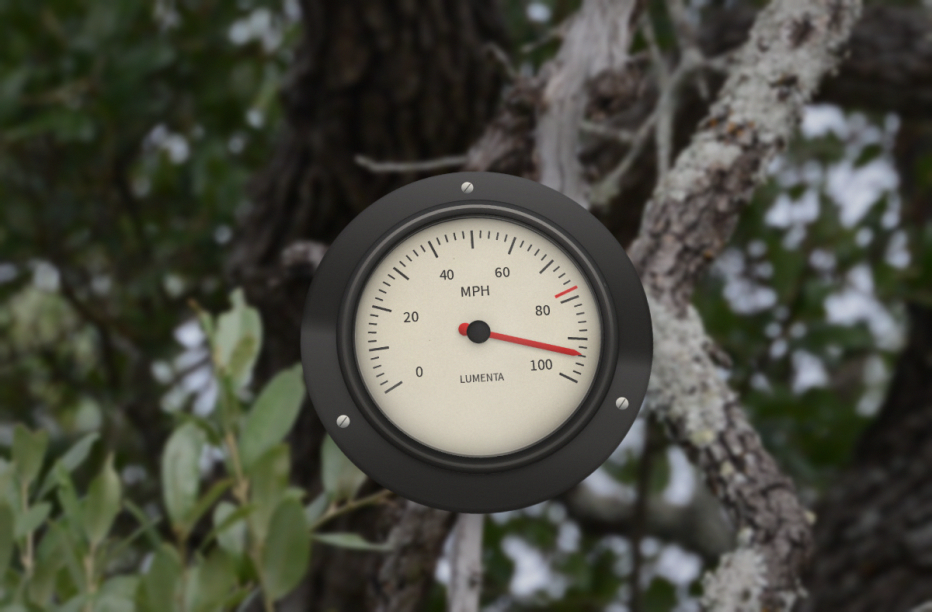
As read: **94** mph
